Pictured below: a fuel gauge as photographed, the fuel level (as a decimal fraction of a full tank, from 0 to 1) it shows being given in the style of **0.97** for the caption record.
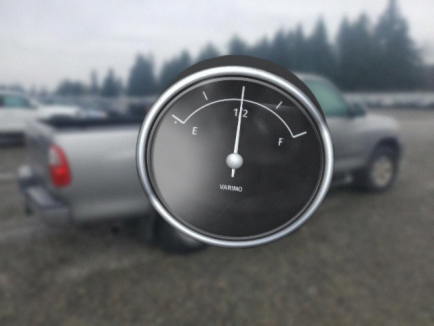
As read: **0.5**
